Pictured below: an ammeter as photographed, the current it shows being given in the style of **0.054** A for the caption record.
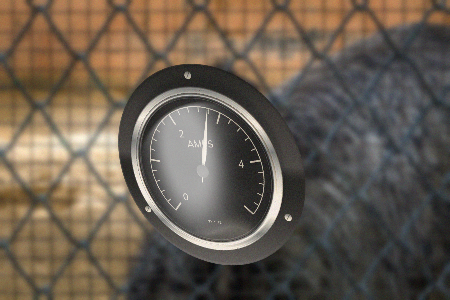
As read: **2.8** A
